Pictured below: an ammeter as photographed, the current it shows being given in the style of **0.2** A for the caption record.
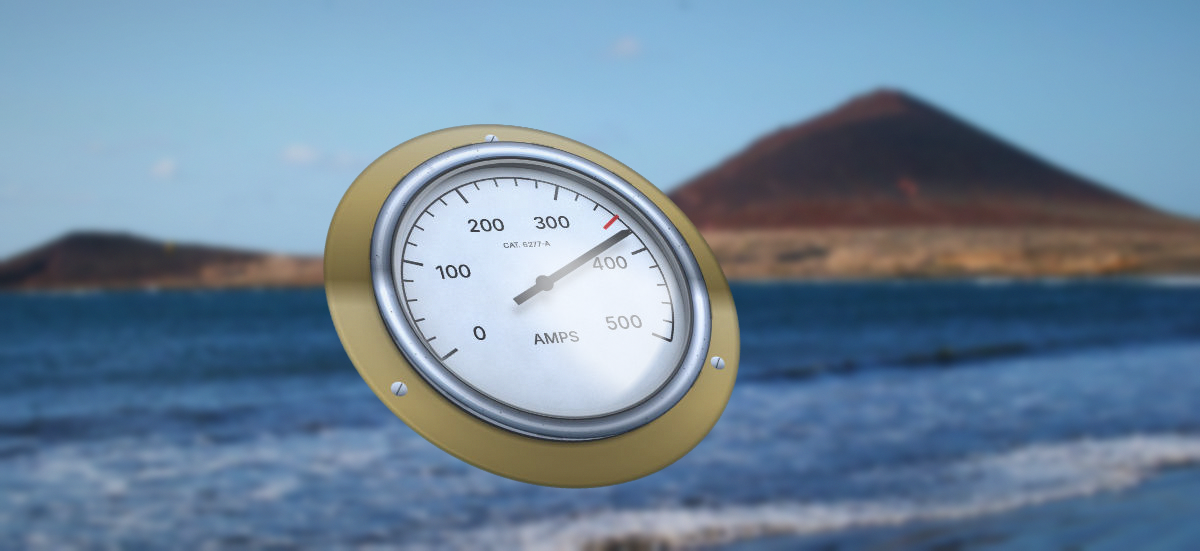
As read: **380** A
